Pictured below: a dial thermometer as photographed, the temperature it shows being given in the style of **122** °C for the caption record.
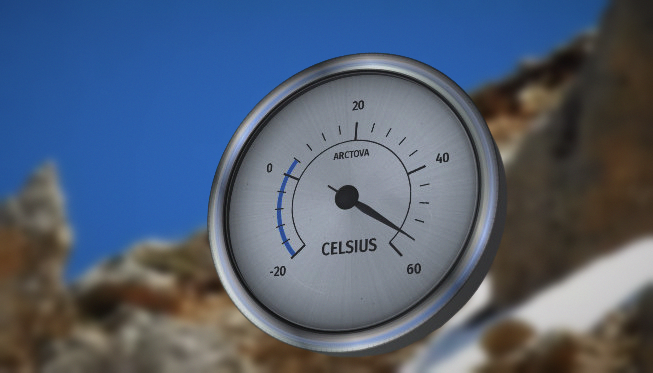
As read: **56** °C
